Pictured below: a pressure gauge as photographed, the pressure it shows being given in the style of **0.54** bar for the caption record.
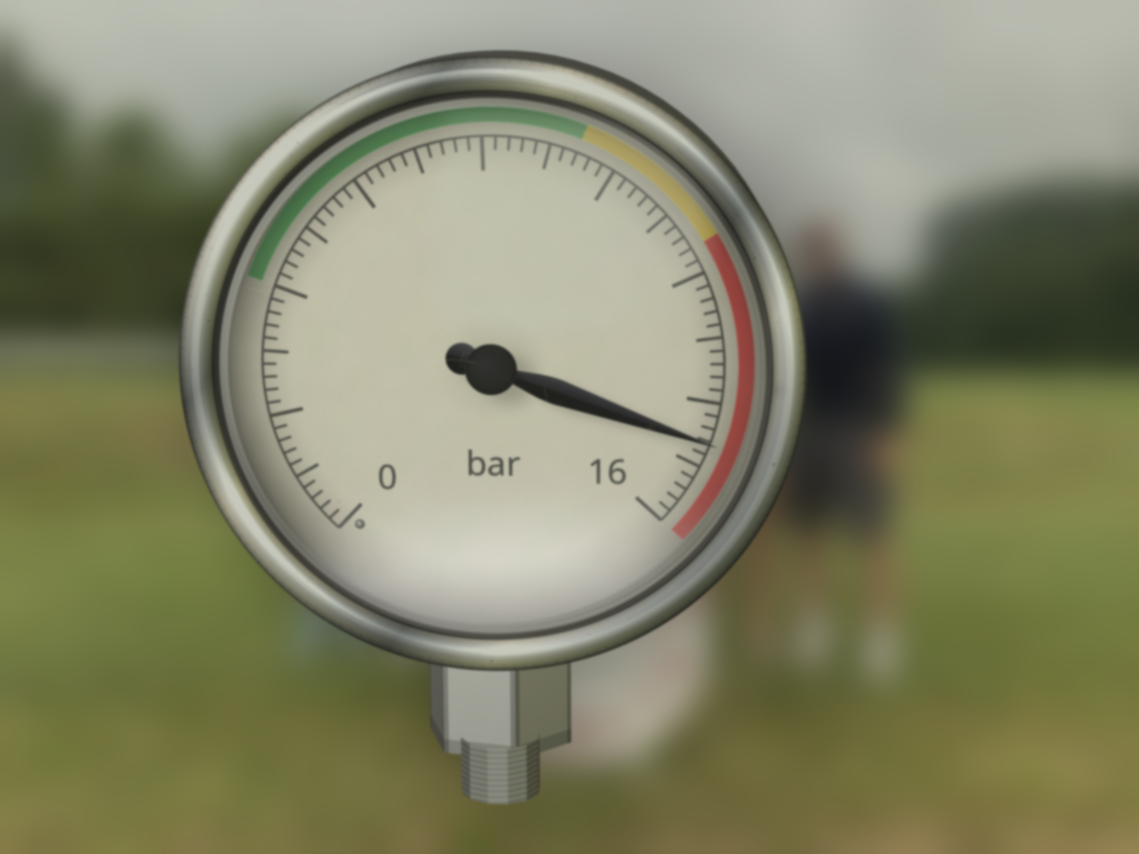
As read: **14.6** bar
